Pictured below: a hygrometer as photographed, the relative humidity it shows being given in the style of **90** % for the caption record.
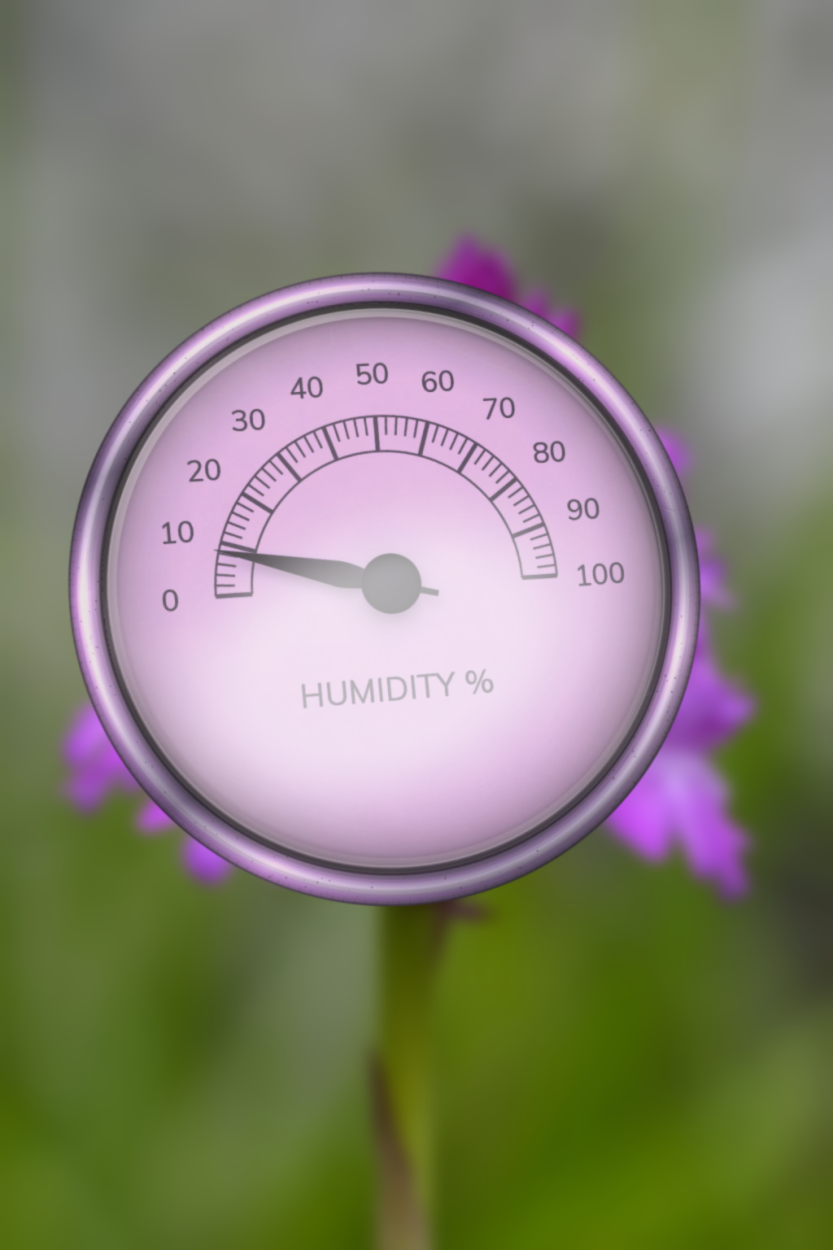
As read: **8** %
